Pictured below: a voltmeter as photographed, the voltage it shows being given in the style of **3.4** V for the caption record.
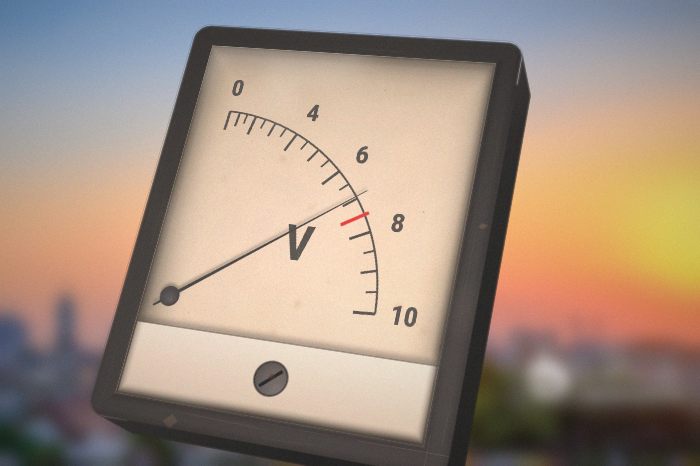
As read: **7** V
